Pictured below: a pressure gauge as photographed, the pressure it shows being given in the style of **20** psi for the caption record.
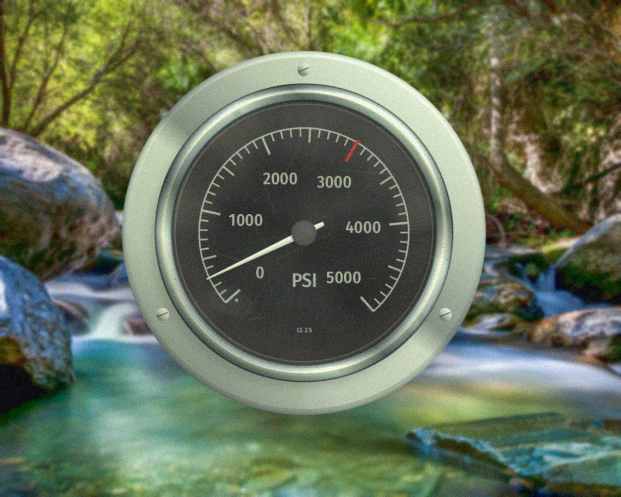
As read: **300** psi
